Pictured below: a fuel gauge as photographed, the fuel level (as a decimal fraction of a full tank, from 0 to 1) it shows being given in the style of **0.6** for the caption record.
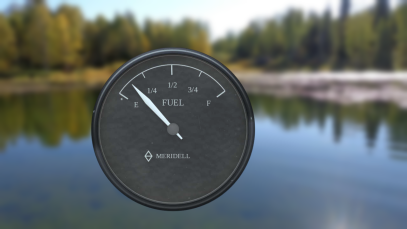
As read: **0.125**
